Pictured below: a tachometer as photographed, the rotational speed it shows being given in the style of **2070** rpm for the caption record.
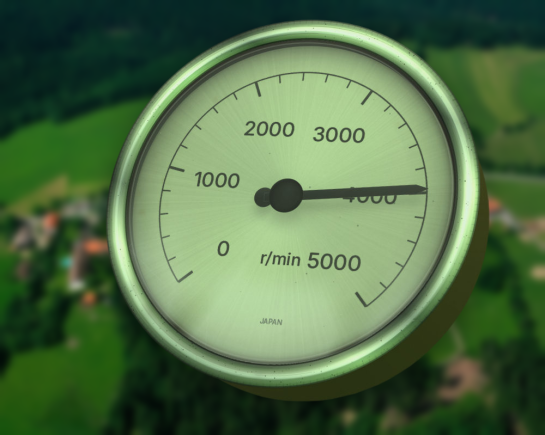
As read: **4000** rpm
